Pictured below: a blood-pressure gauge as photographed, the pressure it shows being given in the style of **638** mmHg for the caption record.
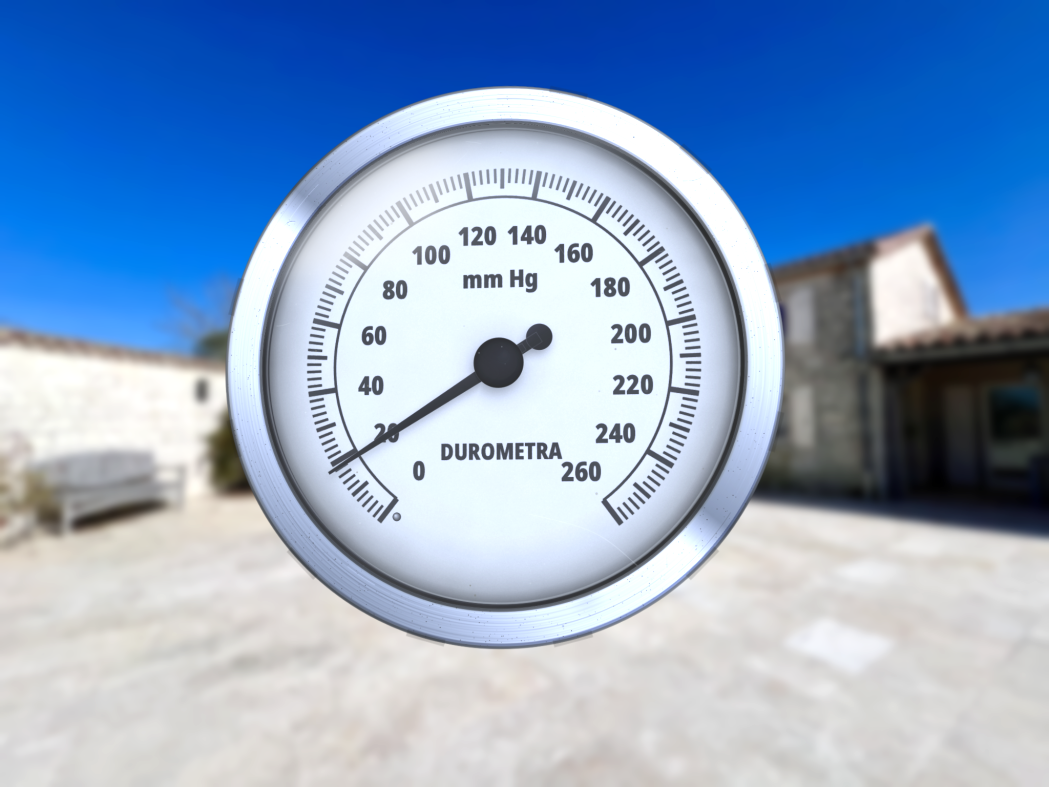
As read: **18** mmHg
